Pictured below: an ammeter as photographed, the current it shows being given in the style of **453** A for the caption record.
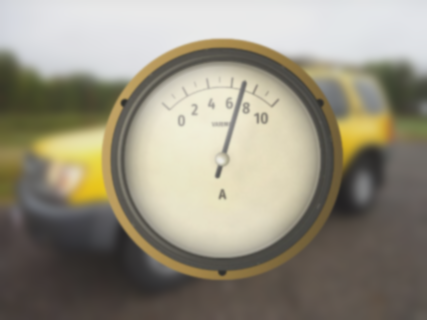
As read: **7** A
